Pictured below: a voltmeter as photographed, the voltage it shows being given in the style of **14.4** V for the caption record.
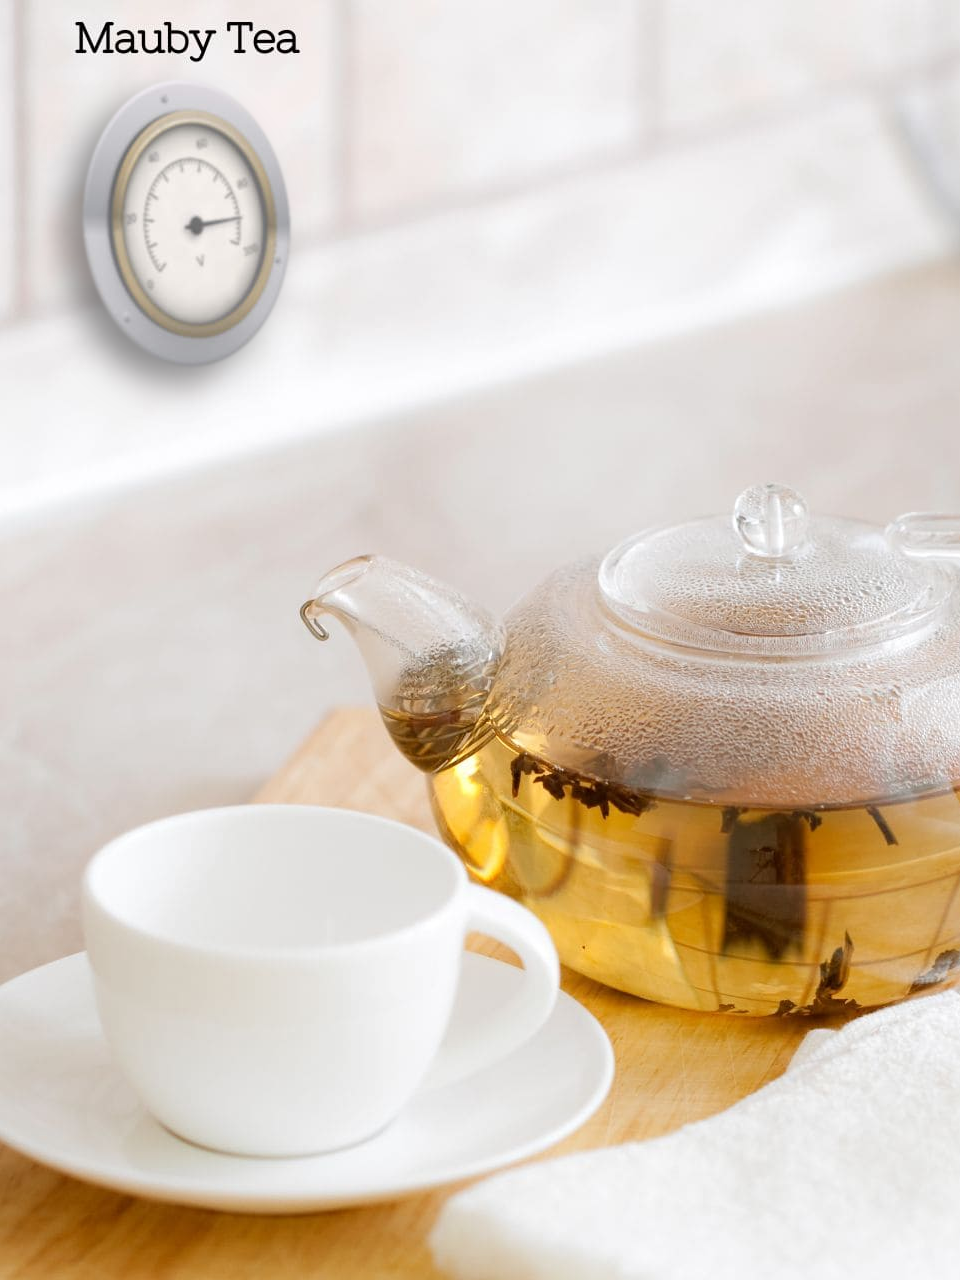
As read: **90** V
